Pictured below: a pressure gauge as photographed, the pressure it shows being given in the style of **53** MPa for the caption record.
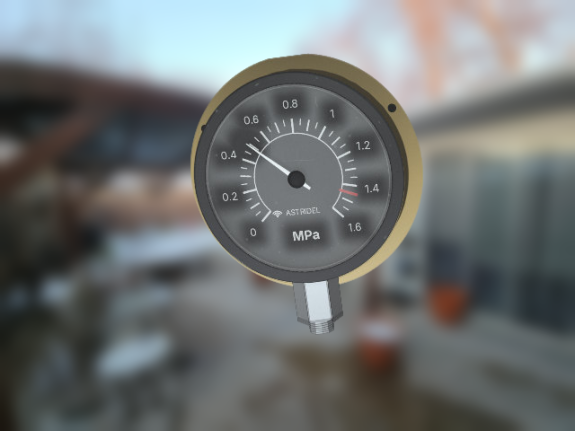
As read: **0.5** MPa
